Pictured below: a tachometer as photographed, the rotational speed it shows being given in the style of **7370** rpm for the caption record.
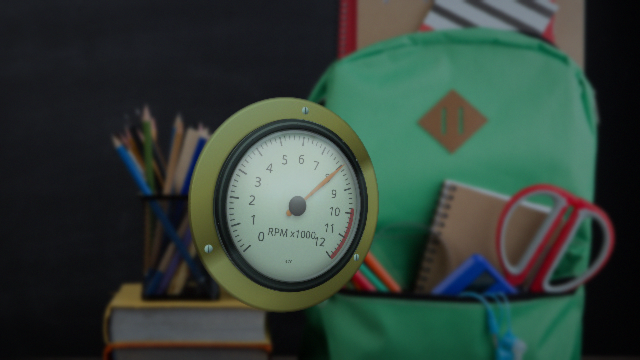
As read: **8000** rpm
